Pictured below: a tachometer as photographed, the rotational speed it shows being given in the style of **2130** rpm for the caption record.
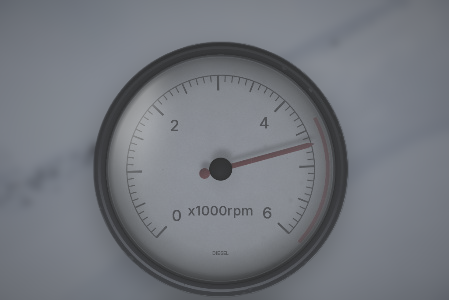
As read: **4700** rpm
